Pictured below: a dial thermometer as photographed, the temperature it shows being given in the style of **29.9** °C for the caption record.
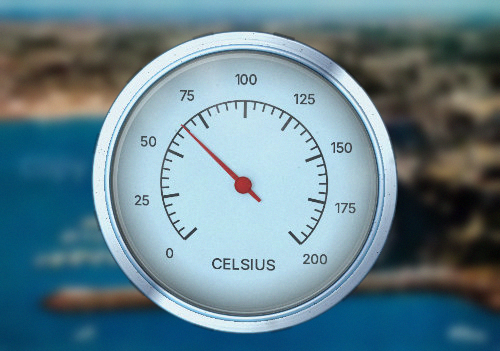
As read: **65** °C
